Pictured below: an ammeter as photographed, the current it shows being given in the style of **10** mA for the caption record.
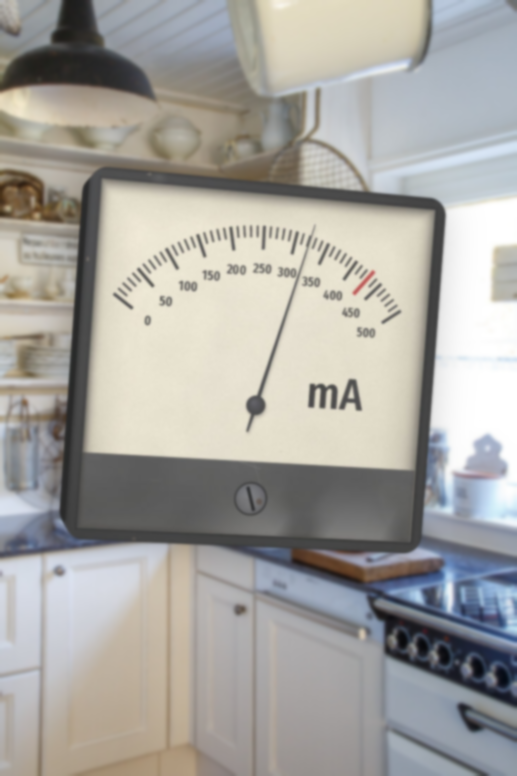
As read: **320** mA
